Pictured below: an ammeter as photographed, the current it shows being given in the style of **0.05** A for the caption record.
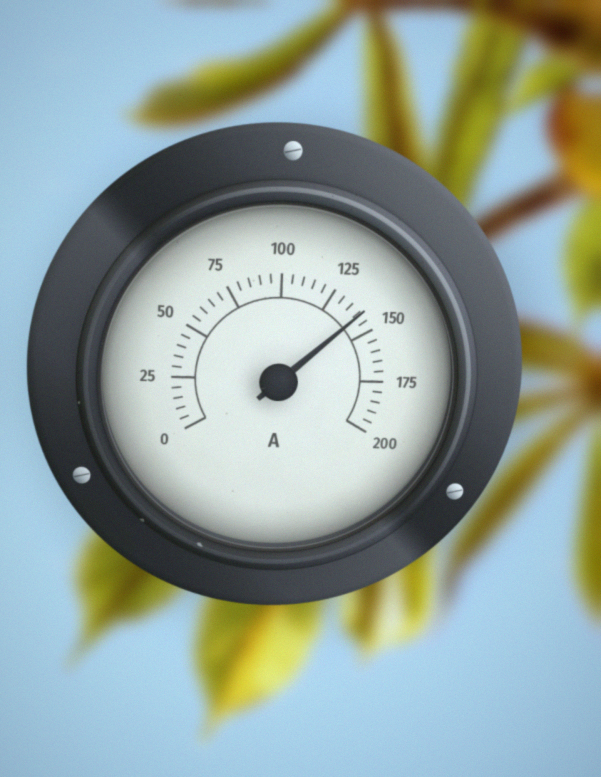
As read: **140** A
